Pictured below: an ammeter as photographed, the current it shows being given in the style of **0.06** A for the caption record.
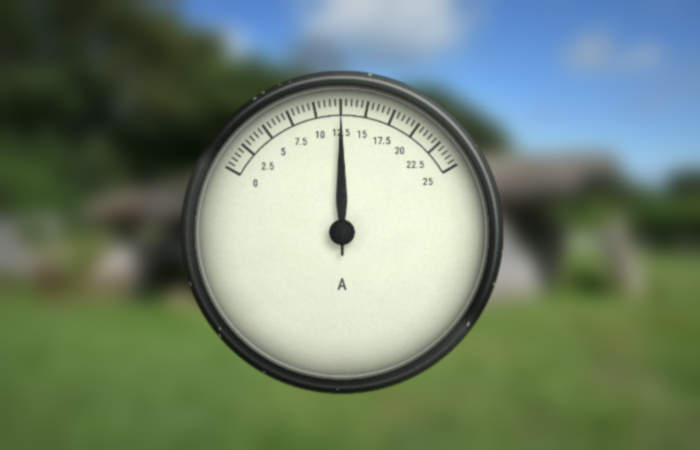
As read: **12.5** A
